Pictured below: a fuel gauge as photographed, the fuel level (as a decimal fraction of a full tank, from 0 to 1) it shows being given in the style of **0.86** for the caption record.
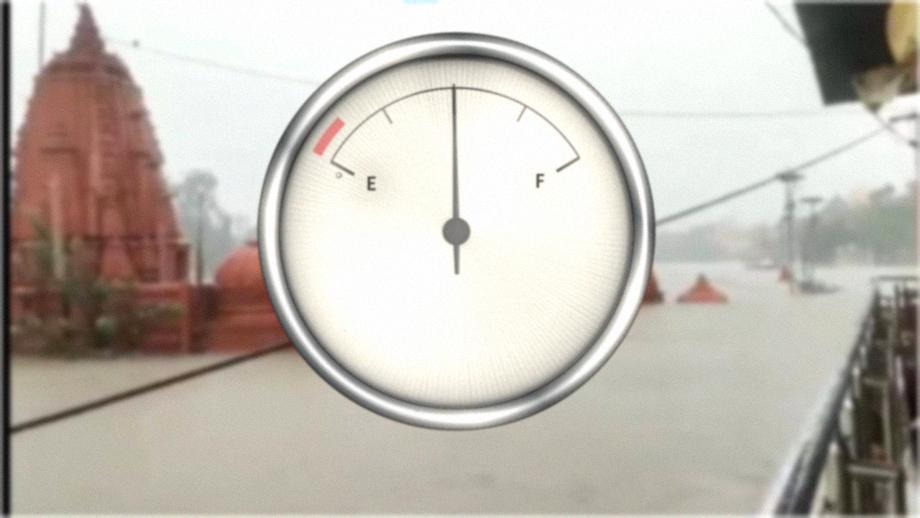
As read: **0.5**
